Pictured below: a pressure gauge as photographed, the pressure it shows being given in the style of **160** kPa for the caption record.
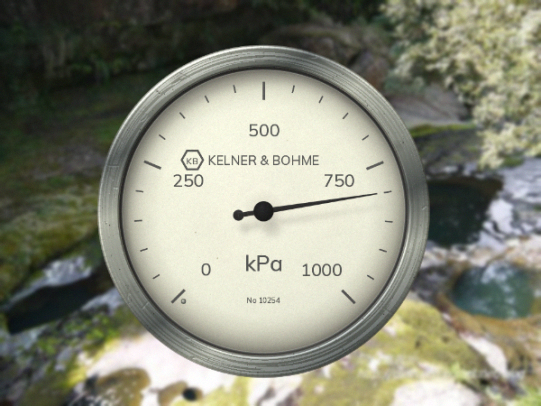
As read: **800** kPa
